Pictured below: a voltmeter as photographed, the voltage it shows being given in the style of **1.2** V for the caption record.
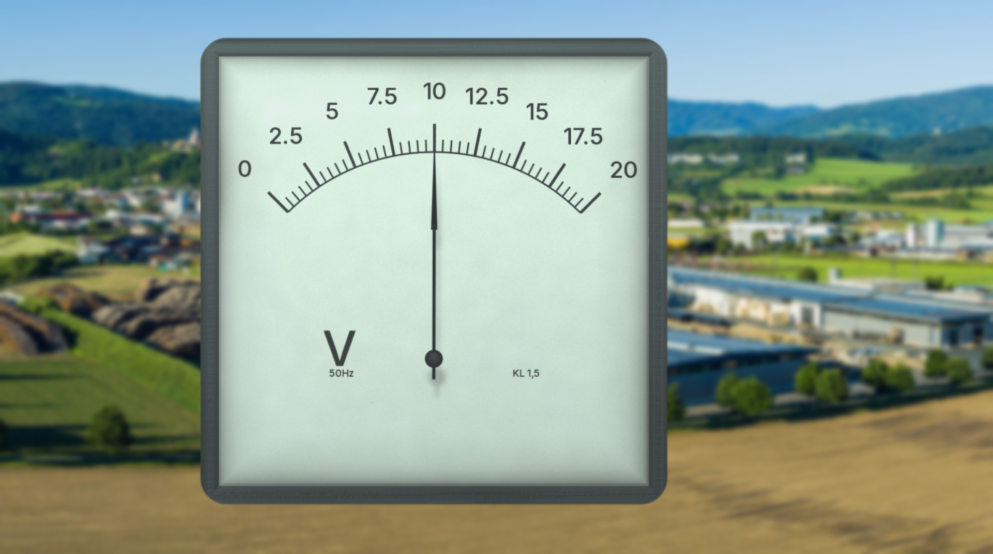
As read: **10** V
